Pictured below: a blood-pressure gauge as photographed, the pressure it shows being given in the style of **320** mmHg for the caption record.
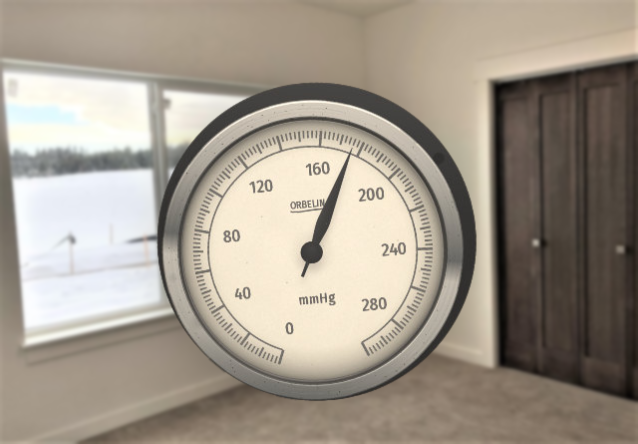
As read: **176** mmHg
